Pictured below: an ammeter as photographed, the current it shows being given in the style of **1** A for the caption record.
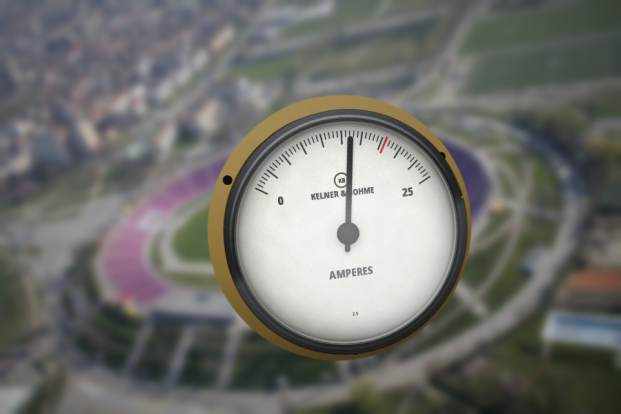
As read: **13.5** A
